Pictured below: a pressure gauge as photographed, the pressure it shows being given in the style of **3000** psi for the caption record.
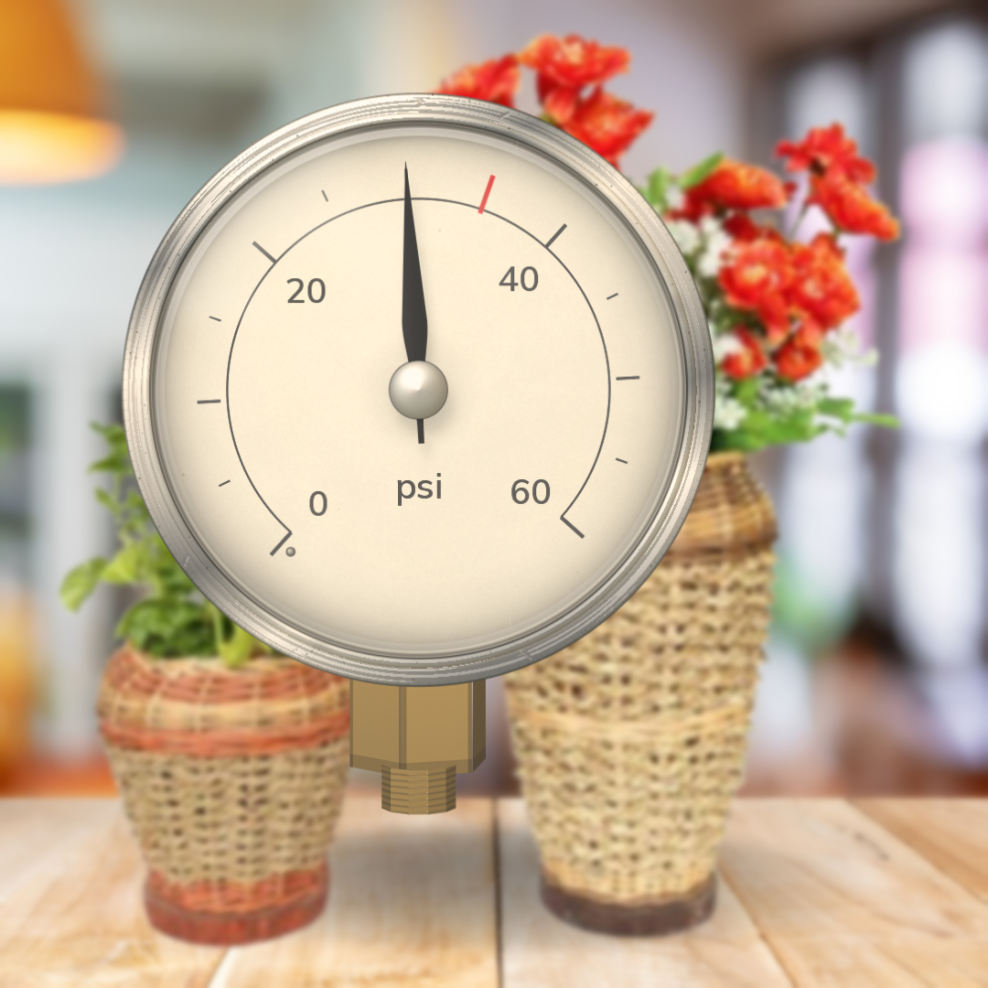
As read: **30** psi
